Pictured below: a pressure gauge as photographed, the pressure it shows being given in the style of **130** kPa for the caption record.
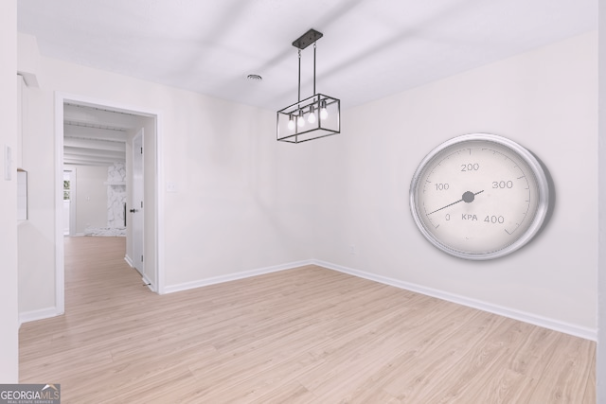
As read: **30** kPa
